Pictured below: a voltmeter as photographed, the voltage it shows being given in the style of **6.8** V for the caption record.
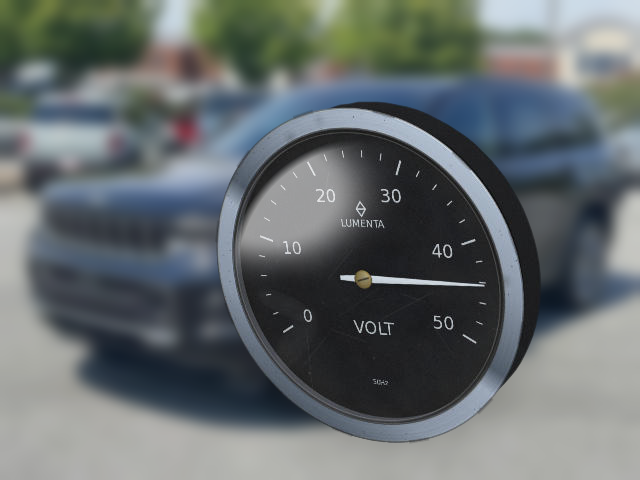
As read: **44** V
